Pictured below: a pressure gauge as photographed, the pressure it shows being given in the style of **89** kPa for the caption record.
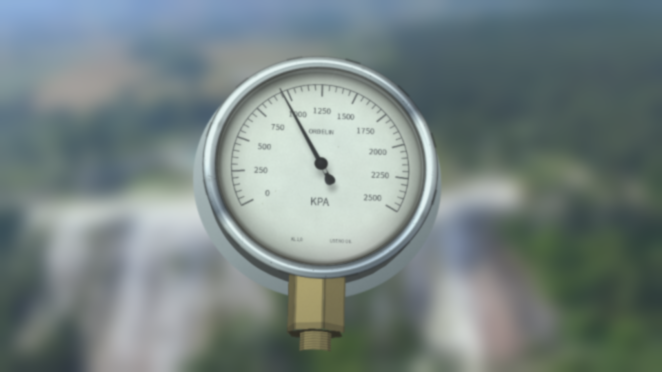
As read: **950** kPa
